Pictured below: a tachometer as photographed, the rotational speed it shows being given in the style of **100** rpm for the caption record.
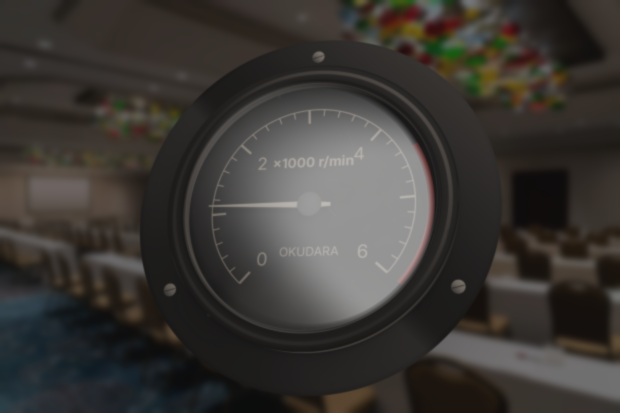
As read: **1100** rpm
